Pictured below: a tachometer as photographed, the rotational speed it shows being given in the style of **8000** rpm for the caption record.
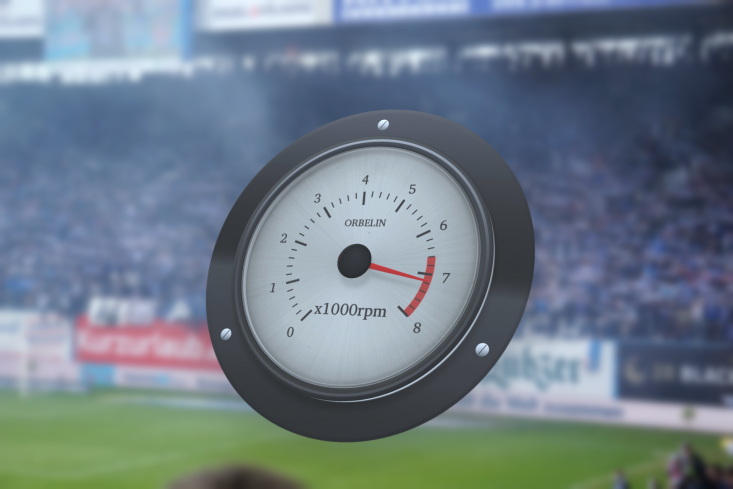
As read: **7200** rpm
